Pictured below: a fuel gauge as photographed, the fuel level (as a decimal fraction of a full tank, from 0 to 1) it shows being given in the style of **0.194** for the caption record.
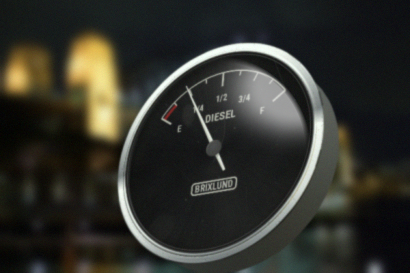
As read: **0.25**
